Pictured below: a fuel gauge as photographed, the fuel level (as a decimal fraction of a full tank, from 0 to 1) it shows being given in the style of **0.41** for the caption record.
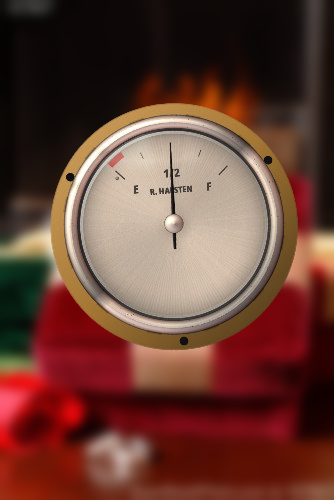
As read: **0.5**
